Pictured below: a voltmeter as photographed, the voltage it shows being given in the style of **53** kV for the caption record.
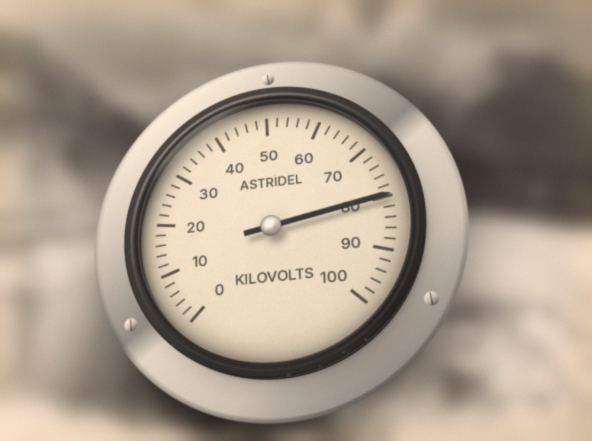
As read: **80** kV
